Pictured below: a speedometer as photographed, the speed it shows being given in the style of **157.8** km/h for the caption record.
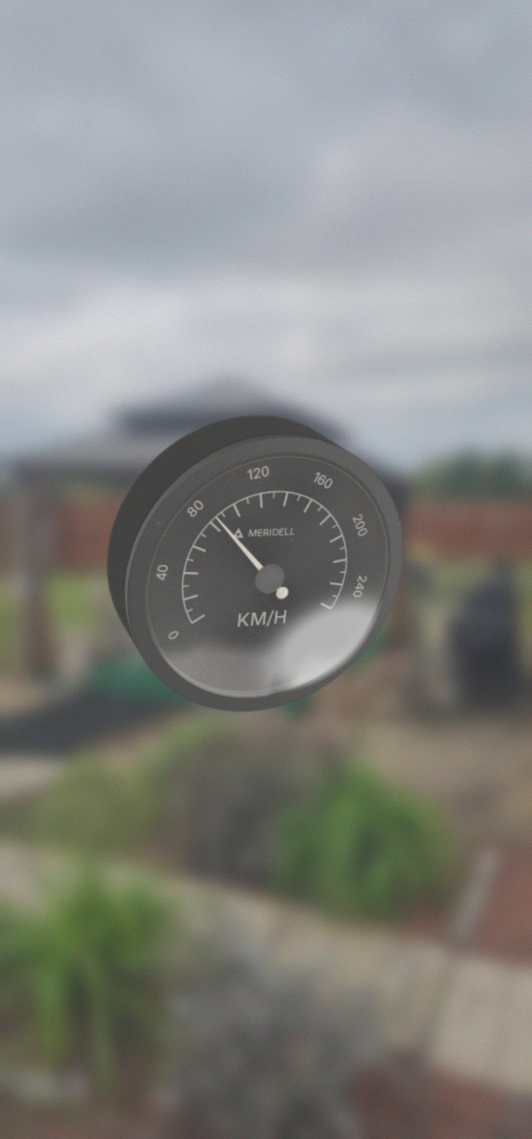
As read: **85** km/h
